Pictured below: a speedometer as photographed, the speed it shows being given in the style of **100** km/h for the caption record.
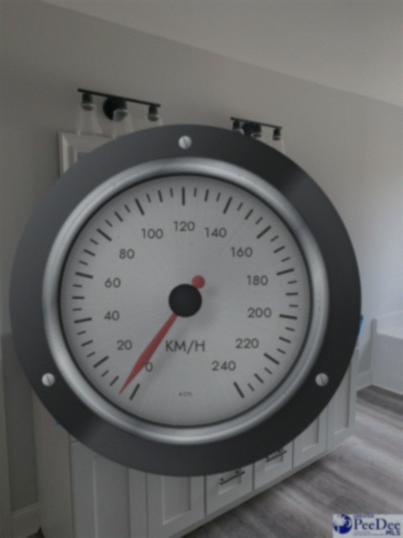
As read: **5** km/h
